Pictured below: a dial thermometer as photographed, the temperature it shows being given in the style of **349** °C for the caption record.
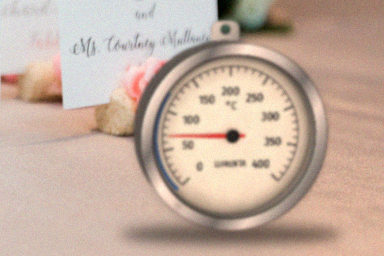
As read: **70** °C
